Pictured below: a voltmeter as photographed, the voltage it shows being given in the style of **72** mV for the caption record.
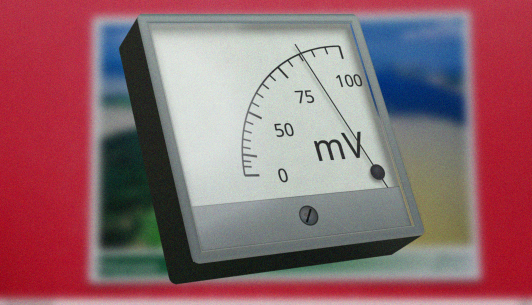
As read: **85** mV
